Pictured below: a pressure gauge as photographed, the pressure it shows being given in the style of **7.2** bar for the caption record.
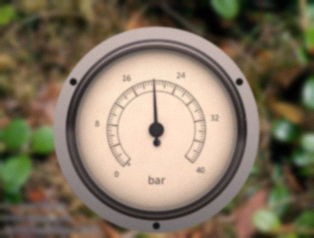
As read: **20** bar
